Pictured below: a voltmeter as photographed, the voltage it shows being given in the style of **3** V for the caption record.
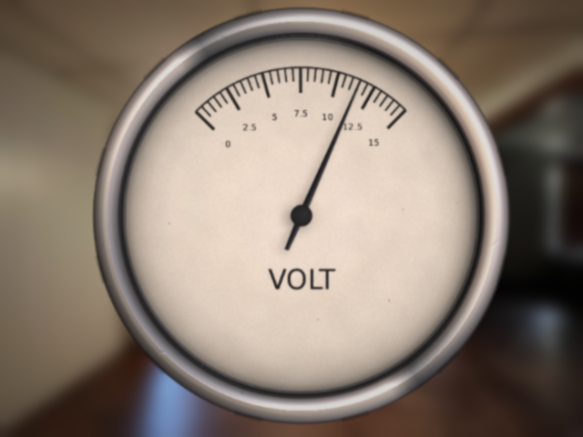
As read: **11.5** V
